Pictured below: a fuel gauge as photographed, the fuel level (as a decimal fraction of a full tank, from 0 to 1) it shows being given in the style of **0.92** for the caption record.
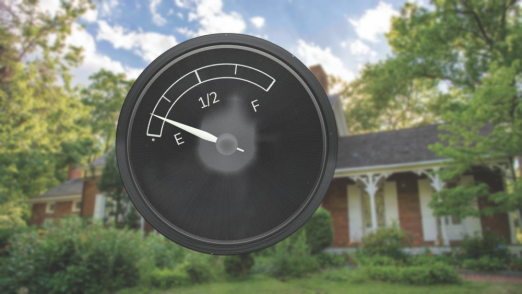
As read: **0.125**
